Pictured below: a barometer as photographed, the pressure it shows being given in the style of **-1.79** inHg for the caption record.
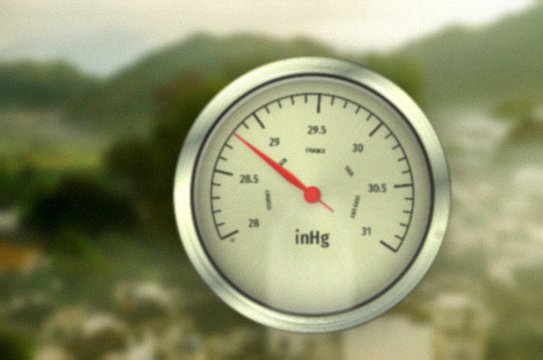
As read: **28.8** inHg
